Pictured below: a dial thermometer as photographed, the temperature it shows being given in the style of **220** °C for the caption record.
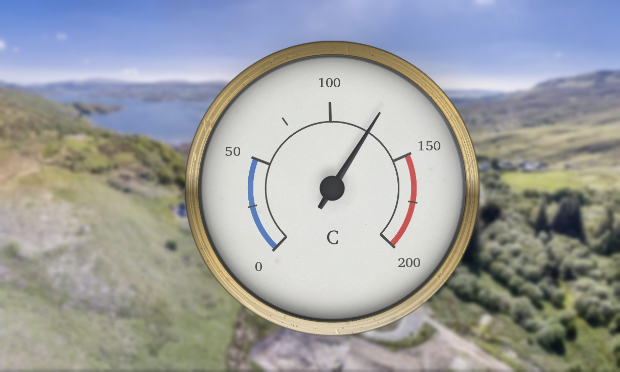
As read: **125** °C
